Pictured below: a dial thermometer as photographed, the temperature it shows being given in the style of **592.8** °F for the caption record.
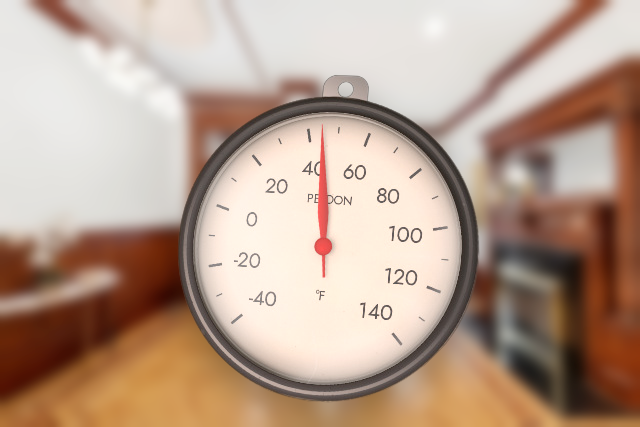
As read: **45** °F
